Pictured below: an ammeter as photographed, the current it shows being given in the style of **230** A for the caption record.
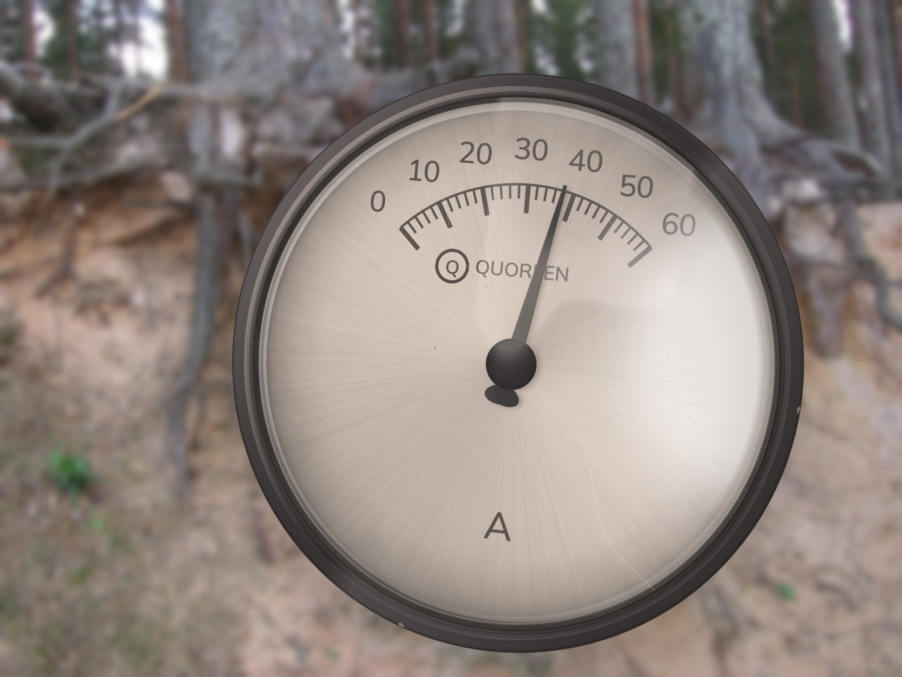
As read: **38** A
